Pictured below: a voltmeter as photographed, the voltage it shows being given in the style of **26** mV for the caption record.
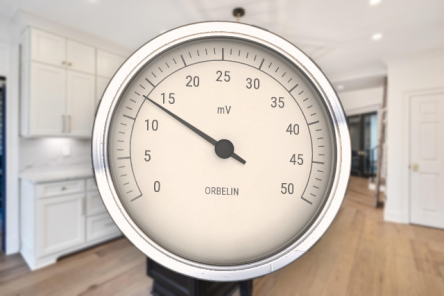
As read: **13** mV
